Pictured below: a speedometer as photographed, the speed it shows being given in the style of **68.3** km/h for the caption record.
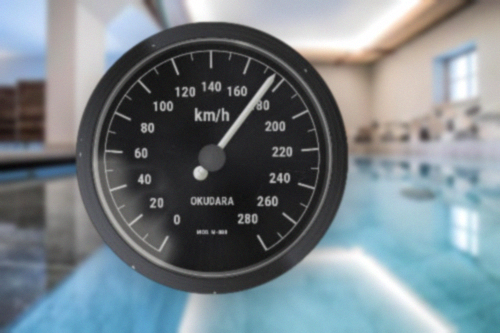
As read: **175** km/h
